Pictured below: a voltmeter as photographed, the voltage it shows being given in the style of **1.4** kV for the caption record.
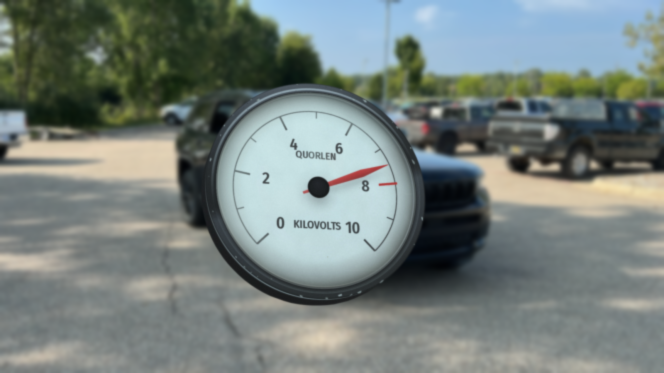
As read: **7.5** kV
